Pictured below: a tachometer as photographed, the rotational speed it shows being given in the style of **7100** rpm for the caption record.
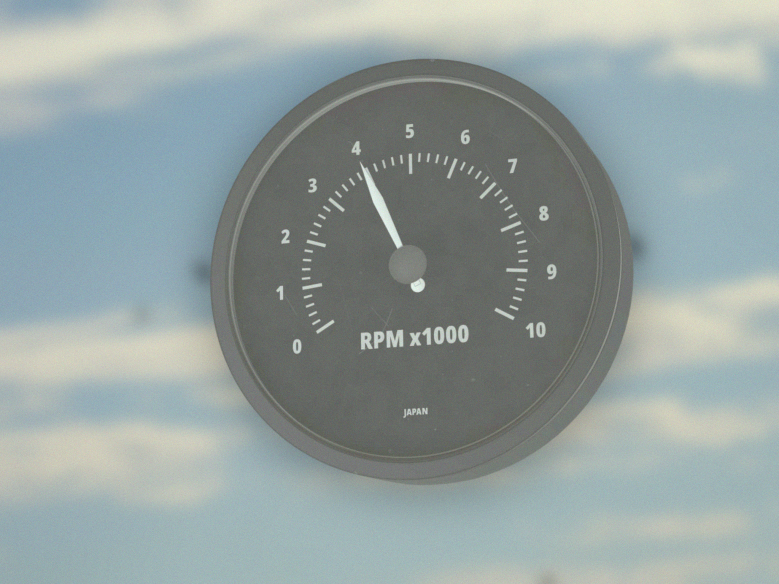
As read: **4000** rpm
